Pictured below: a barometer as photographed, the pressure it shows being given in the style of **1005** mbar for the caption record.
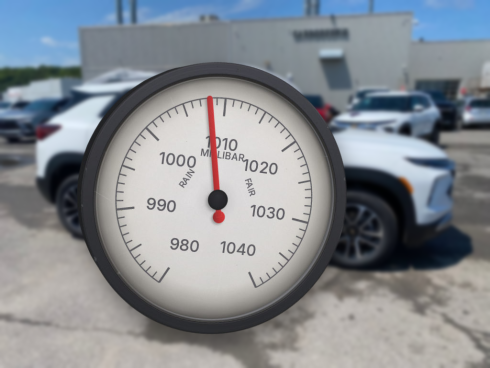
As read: **1008** mbar
